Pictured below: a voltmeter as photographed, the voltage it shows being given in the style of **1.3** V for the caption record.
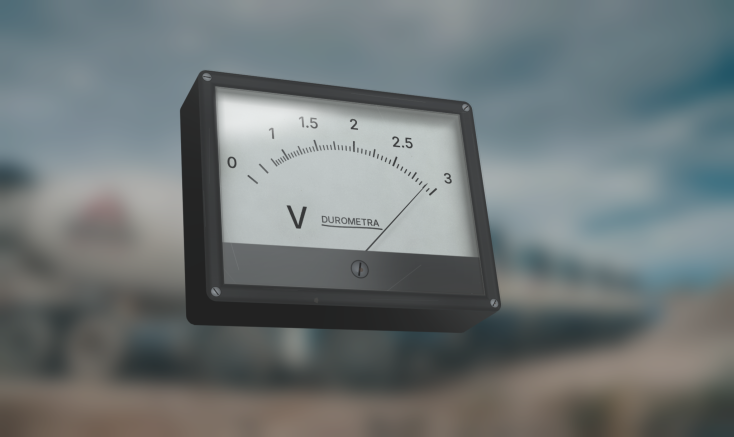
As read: **2.9** V
